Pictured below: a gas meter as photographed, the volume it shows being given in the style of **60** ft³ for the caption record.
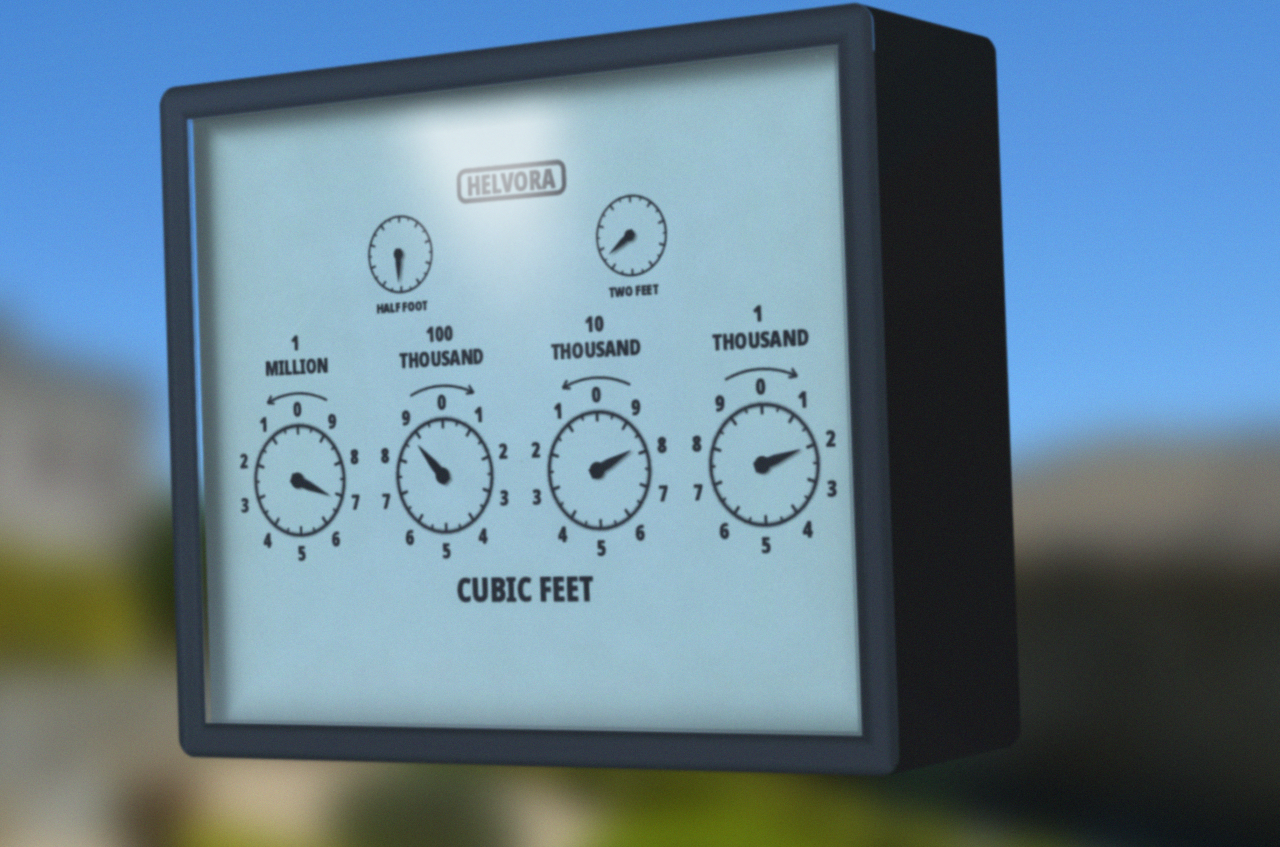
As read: **688200** ft³
